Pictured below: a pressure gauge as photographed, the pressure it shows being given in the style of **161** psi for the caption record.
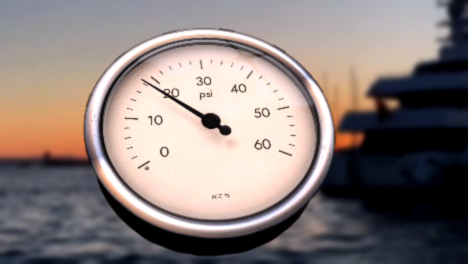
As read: **18** psi
